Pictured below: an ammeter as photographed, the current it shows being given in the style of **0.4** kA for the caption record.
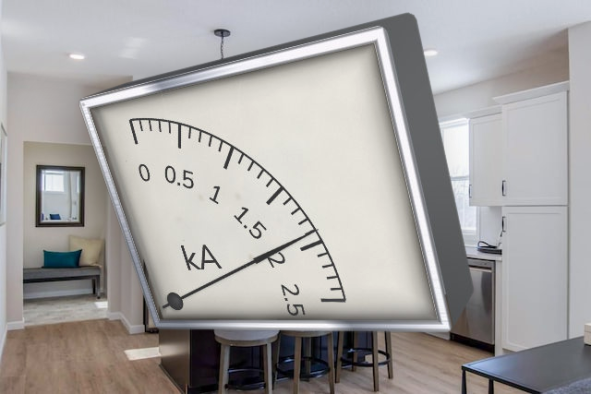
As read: **1.9** kA
